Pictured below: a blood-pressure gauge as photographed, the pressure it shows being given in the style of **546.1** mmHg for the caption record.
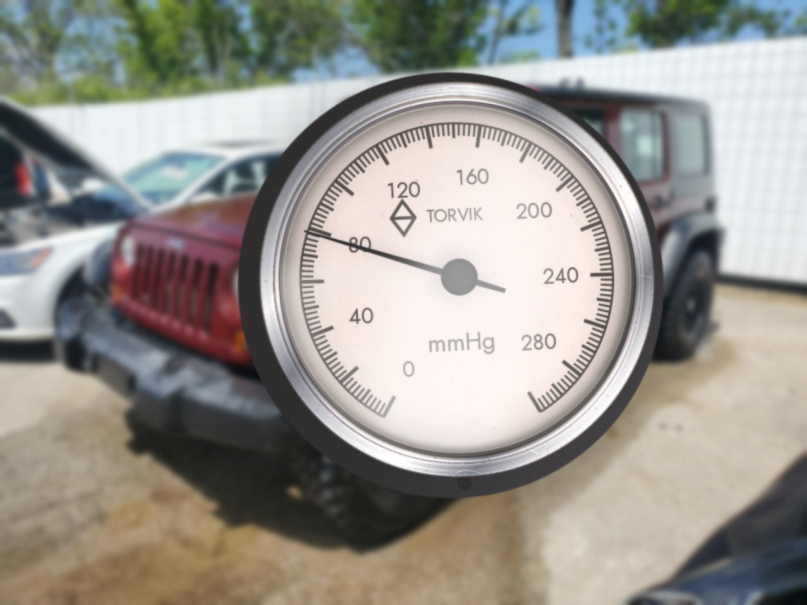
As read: **78** mmHg
